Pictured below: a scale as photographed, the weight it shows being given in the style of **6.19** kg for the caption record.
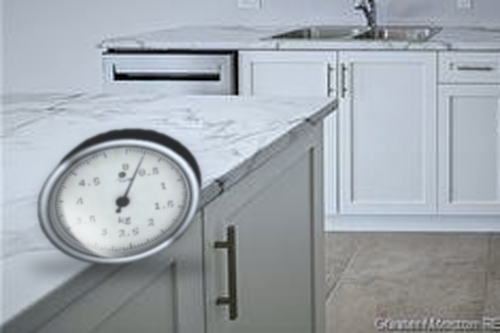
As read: **0.25** kg
